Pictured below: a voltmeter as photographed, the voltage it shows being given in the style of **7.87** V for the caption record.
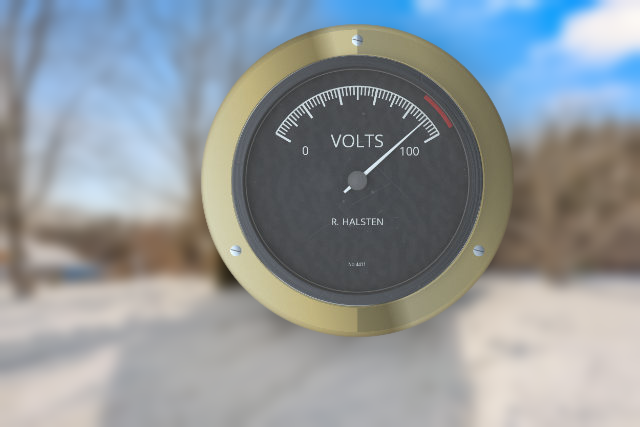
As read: **90** V
